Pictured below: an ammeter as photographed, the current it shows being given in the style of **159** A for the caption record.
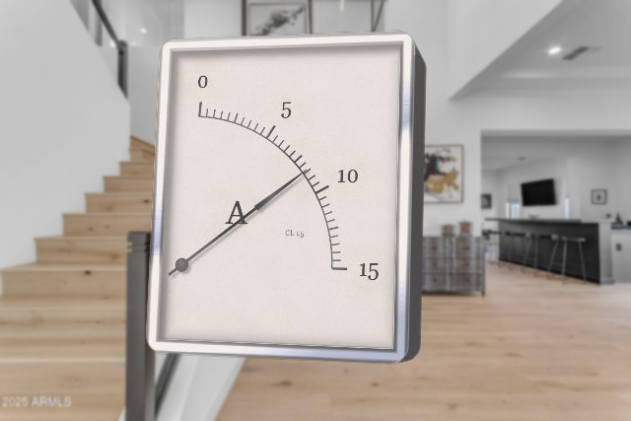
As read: **8.5** A
